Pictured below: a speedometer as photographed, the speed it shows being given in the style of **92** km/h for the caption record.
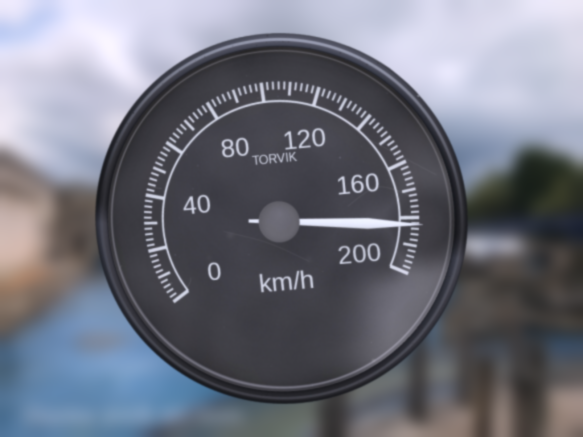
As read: **182** km/h
